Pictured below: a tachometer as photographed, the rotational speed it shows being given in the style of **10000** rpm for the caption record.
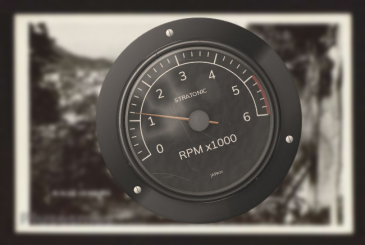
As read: **1200** rpm
